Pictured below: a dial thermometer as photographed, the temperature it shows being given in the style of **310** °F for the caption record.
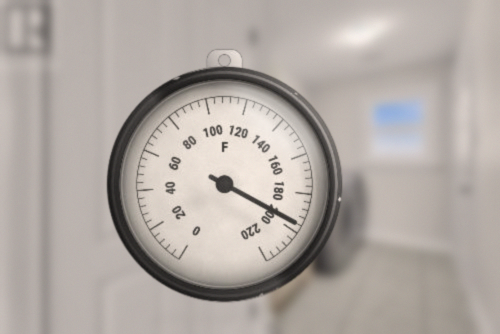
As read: **196** °F
